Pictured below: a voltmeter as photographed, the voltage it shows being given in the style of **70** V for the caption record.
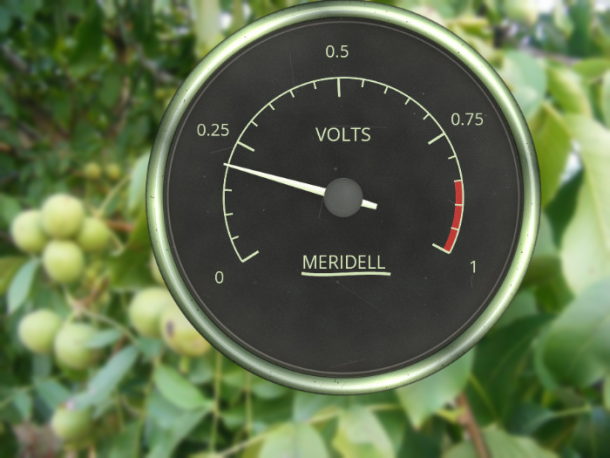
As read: **0.2** V
